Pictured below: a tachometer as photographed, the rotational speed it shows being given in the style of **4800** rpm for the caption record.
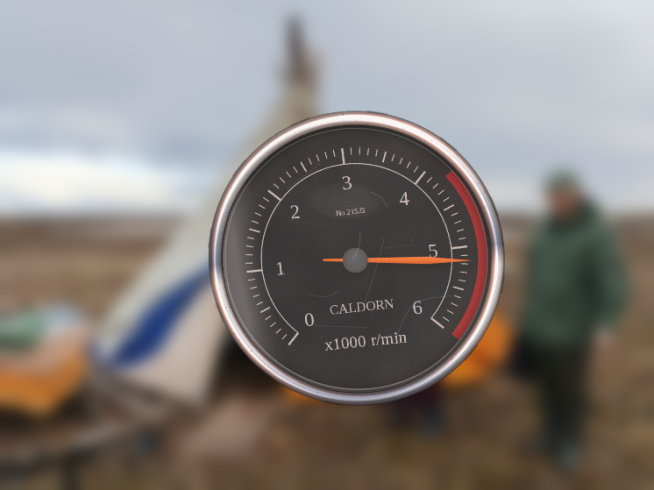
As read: **5150** rpm
